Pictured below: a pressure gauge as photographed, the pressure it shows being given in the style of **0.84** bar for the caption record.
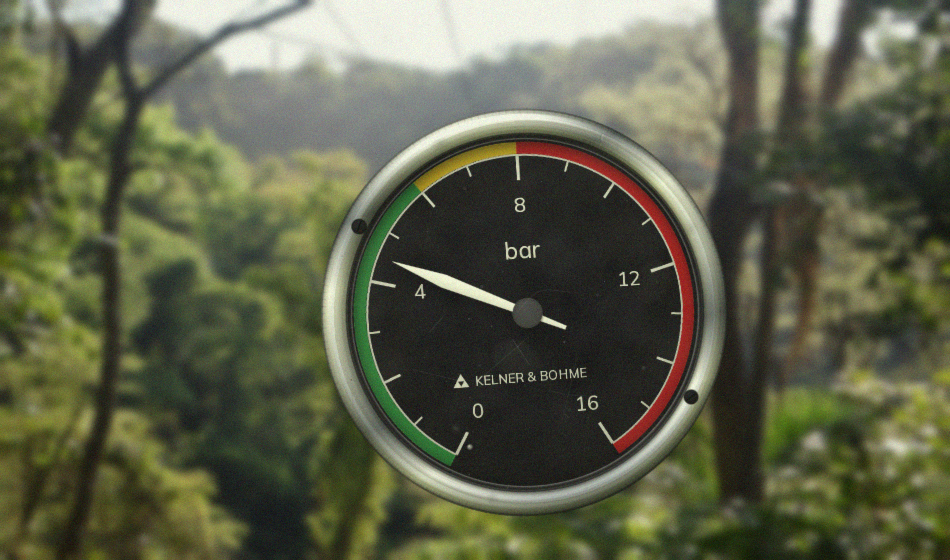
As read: **4.5** bar
